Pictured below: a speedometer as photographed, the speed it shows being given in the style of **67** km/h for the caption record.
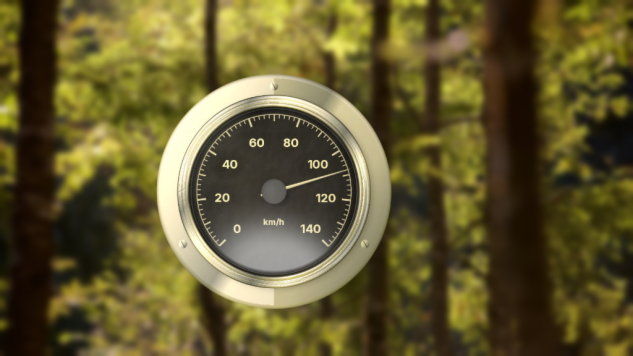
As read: **108** km/h
